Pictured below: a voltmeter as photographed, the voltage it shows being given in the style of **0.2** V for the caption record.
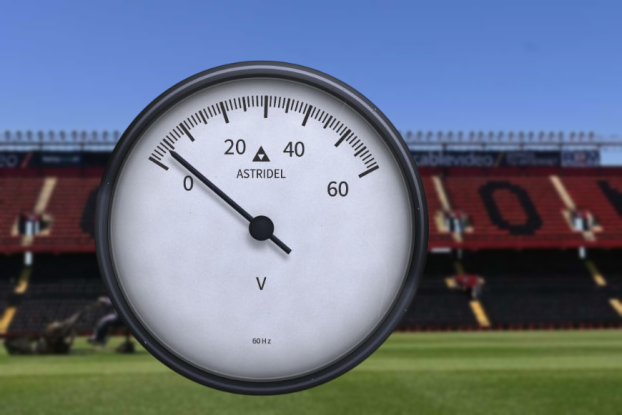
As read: **4** V
